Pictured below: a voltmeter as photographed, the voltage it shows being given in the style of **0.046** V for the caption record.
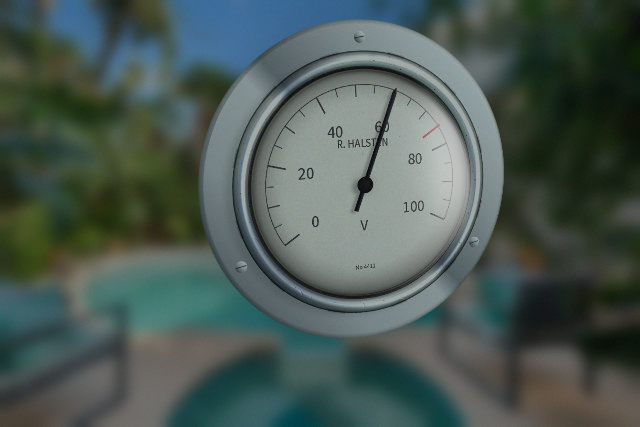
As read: **60** V
